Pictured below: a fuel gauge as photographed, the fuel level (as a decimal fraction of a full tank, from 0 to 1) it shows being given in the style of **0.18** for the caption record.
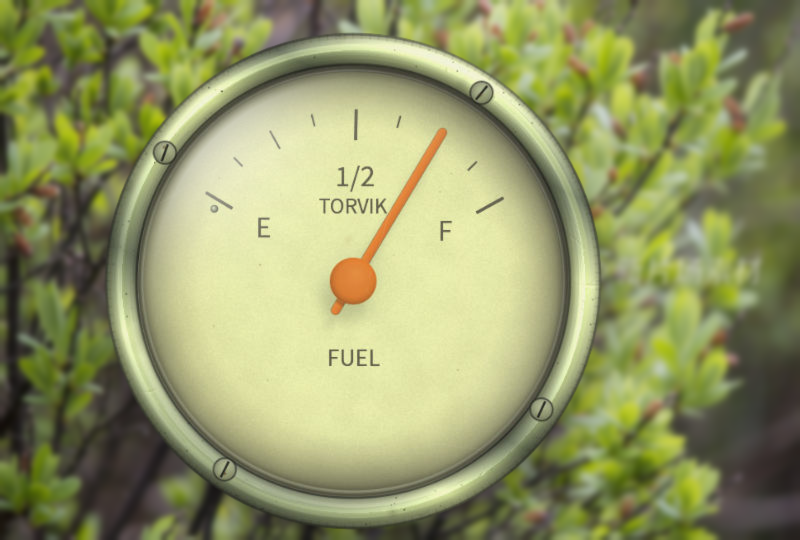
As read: **0.75**
